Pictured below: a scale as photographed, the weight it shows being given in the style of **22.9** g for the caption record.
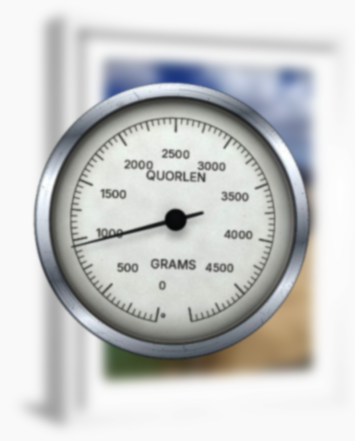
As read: **950** g
